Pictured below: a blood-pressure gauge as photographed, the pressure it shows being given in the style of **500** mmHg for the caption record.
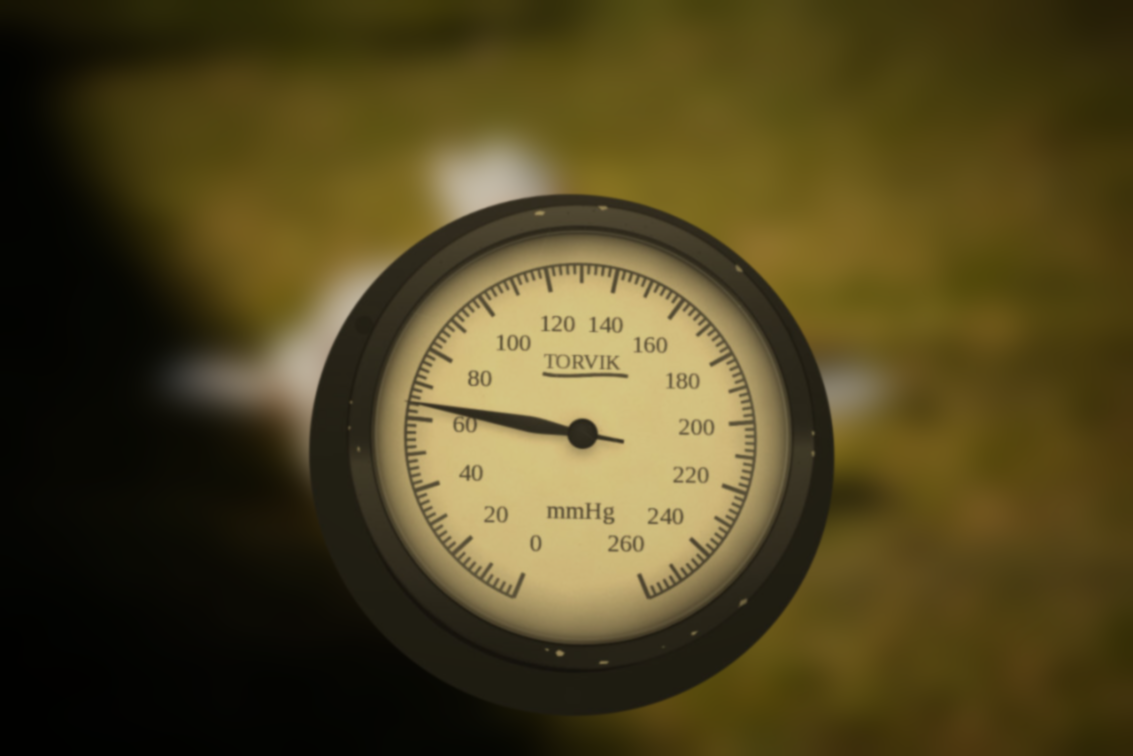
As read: **64** mmHg
